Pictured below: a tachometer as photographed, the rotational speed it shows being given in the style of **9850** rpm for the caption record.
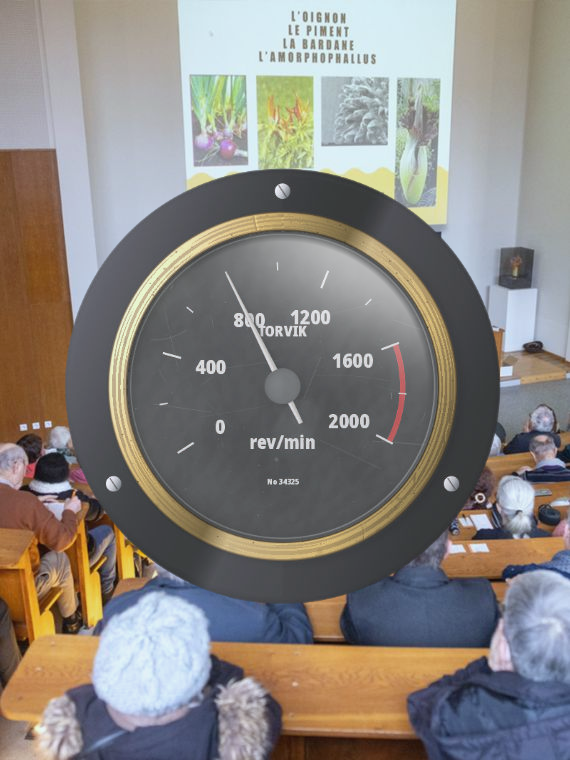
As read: **800** rpm
